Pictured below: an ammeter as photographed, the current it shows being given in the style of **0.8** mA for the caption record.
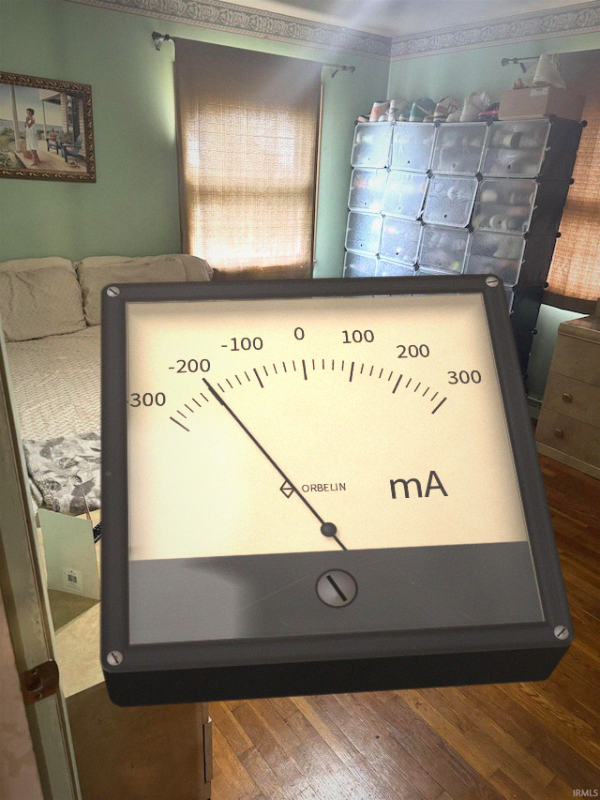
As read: **-200** mA
